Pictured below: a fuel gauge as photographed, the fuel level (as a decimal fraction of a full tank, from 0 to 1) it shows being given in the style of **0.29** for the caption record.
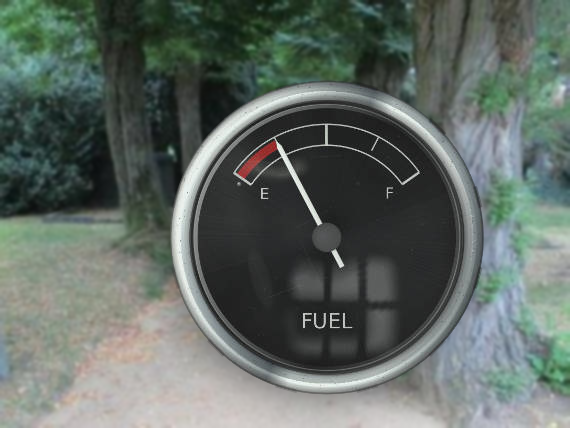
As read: **0.25**
